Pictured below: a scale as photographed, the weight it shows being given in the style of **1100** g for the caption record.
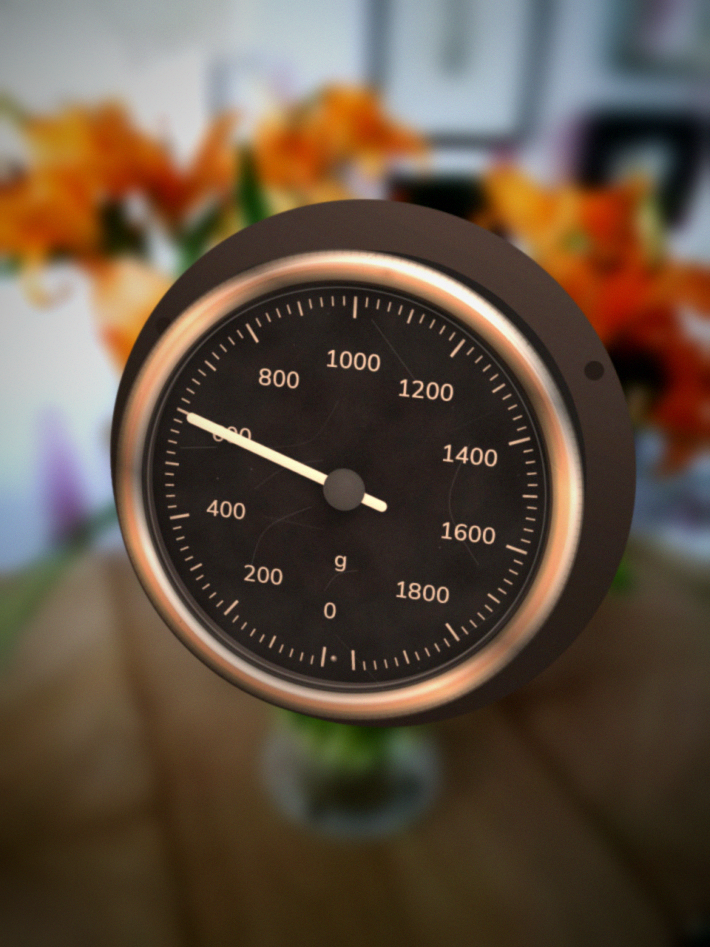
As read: **600** g
